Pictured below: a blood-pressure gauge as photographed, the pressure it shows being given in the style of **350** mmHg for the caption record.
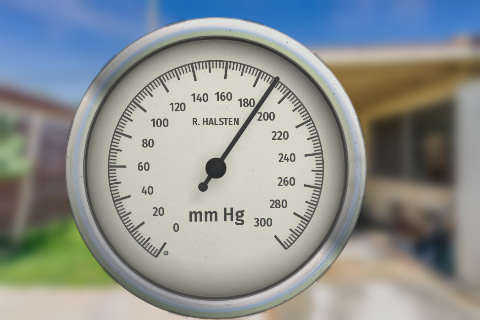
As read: **190** mmHg
